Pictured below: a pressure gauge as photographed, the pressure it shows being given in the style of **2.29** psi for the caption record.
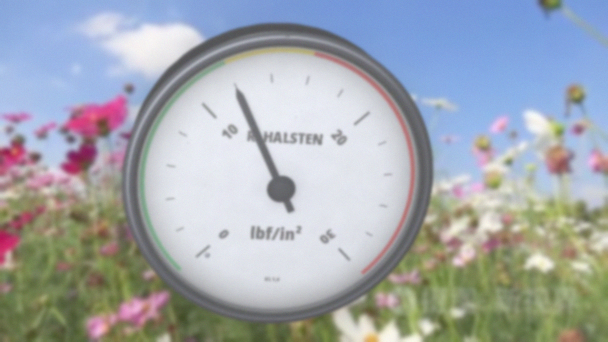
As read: **12** psi
